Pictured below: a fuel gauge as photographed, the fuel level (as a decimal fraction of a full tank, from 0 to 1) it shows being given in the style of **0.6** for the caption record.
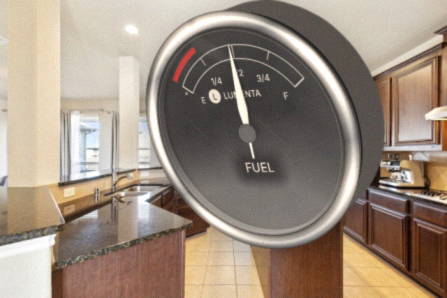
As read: **0.5**
